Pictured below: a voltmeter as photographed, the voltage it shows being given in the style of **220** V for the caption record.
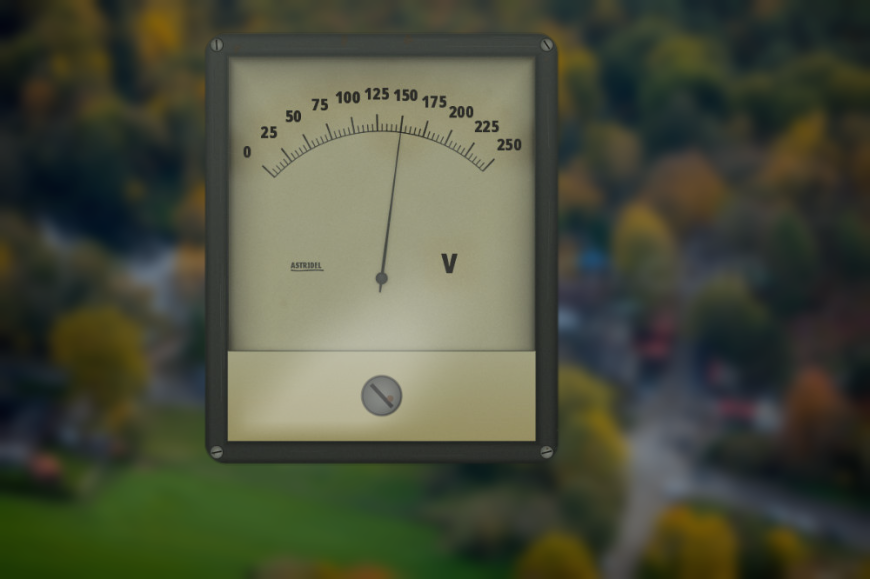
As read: **150** V
